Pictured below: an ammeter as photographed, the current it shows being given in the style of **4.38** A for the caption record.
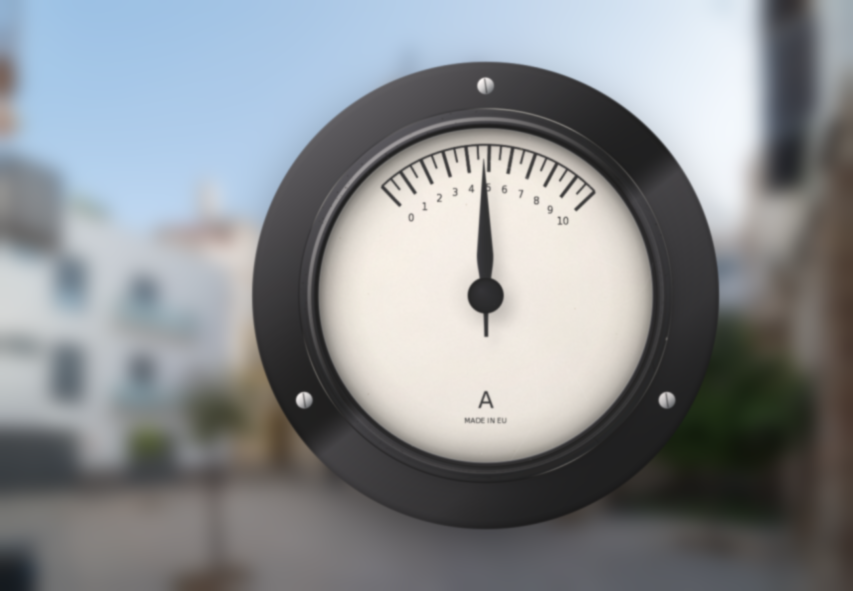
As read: **4.75** A
